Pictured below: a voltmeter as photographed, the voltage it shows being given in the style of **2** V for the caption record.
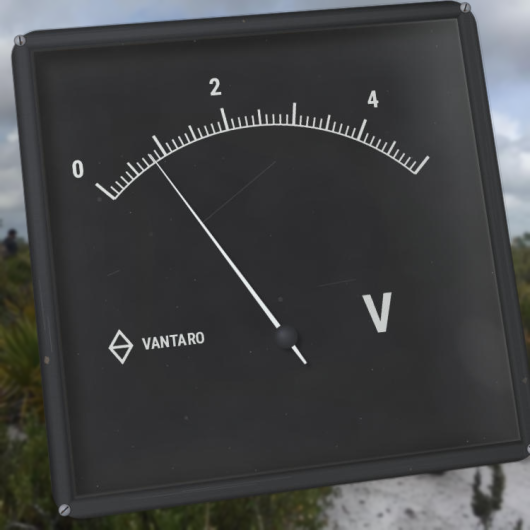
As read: **0.8** V
